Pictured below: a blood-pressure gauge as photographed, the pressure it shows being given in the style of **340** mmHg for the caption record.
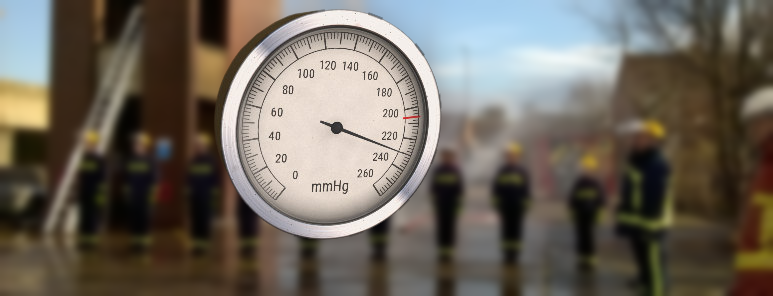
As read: **230** mmHg
